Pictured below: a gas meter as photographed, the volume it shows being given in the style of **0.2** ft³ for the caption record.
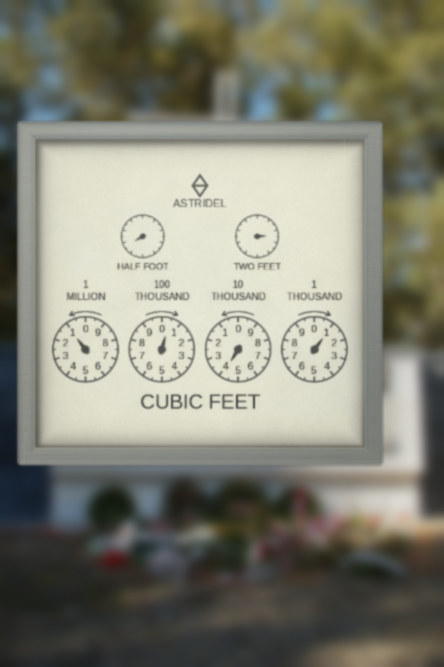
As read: **104100** ft³
